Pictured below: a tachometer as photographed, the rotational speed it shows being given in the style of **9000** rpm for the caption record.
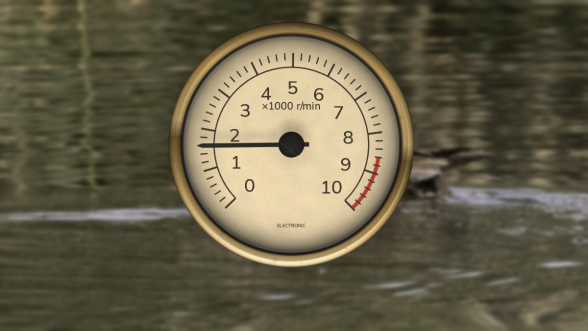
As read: **1600** rpm
